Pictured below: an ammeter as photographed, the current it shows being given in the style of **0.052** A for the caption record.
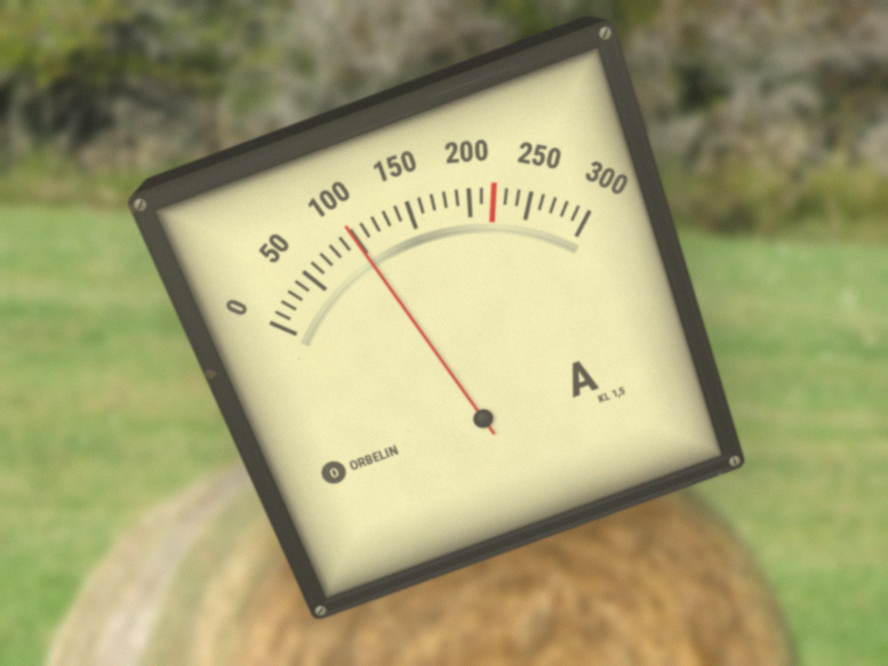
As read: **100** A
